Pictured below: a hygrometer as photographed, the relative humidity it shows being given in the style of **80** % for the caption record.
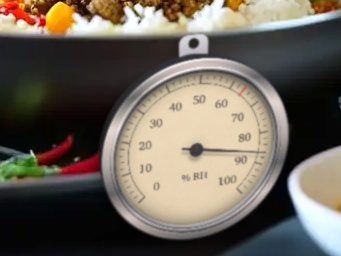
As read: **86** %
